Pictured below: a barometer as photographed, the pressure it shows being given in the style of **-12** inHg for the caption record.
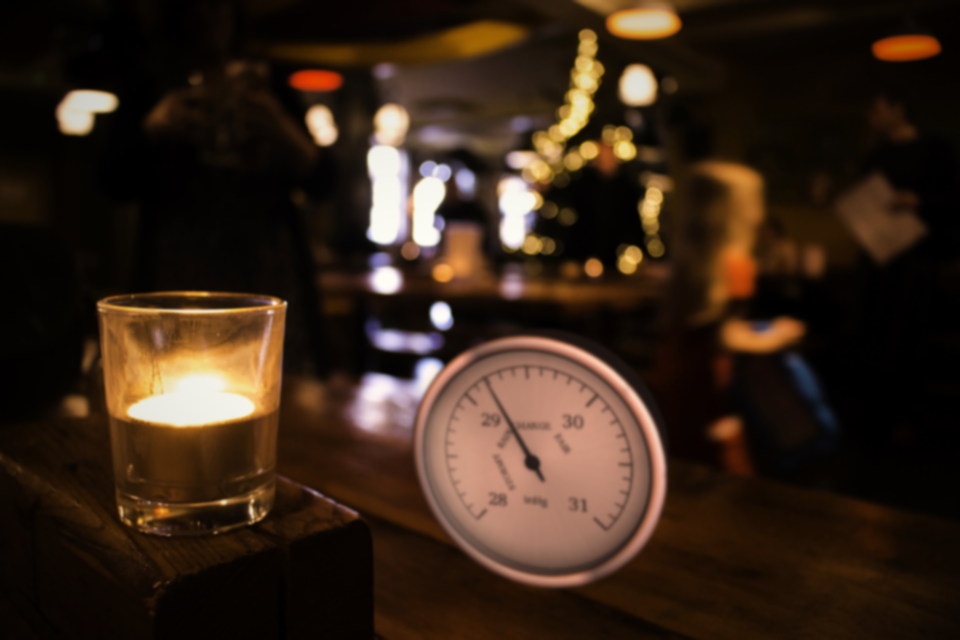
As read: **29.2** inHg
